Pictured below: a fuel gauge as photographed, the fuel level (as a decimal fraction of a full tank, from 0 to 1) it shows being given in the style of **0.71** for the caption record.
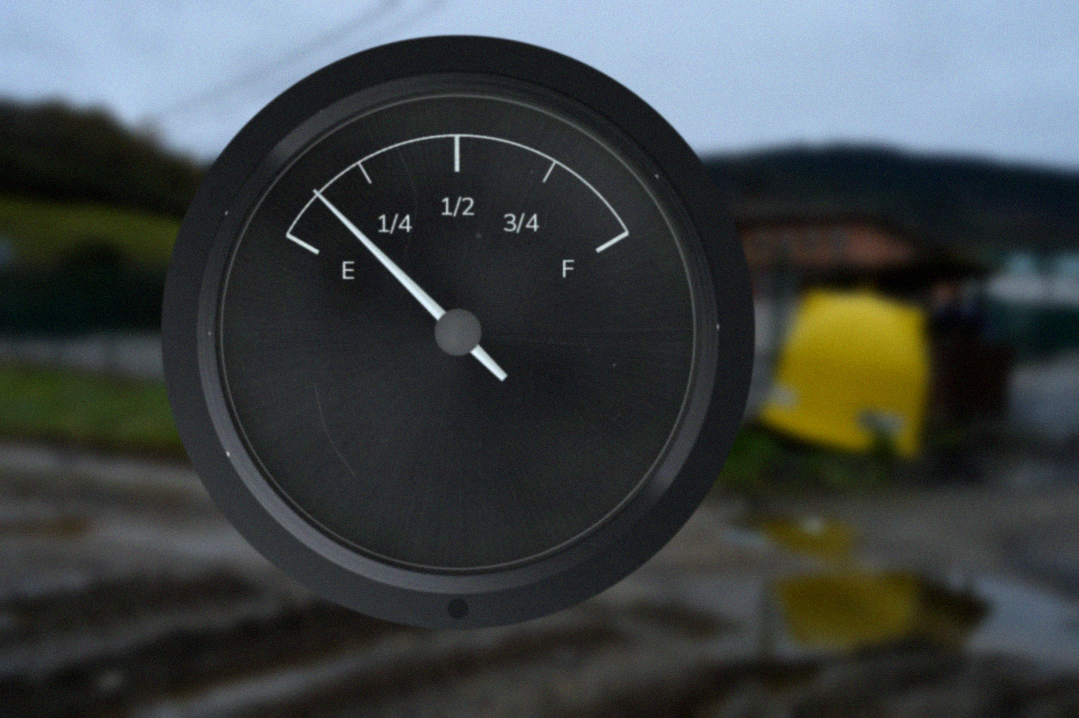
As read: **0.125**
